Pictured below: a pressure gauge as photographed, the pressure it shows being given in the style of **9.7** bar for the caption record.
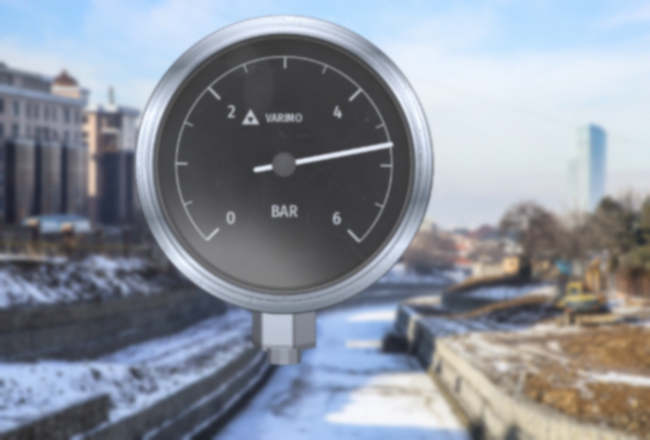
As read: **4.75** bar
